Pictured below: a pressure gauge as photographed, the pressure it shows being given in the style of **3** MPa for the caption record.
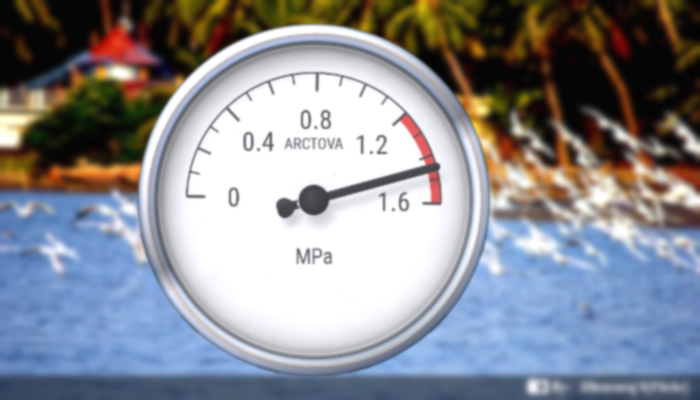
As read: **1.45** MPa
